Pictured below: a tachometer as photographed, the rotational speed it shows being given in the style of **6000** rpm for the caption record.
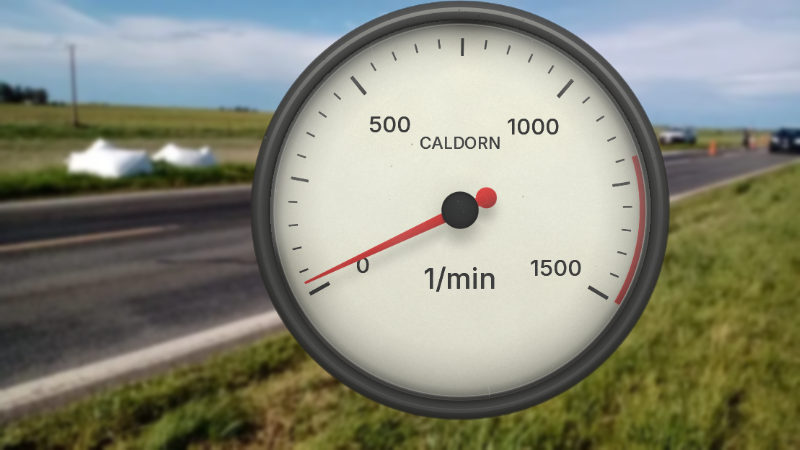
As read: **25** rpm
